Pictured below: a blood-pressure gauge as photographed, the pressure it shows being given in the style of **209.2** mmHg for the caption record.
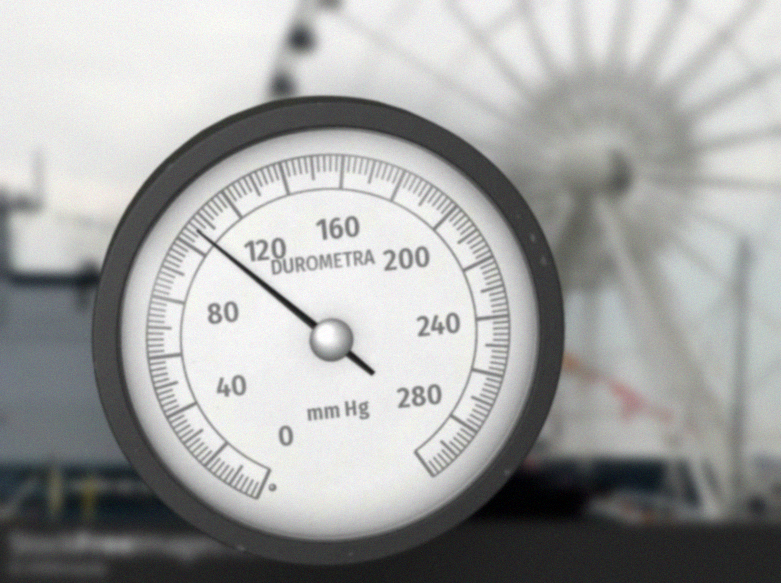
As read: **106** mmHg
